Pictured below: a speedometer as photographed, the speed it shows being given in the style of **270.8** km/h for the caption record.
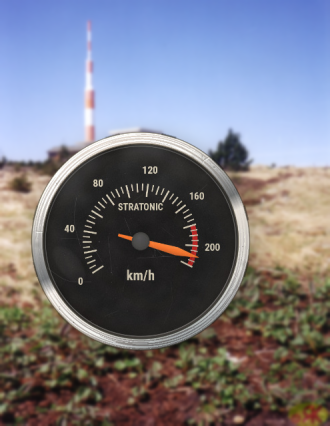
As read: **210** km/h
